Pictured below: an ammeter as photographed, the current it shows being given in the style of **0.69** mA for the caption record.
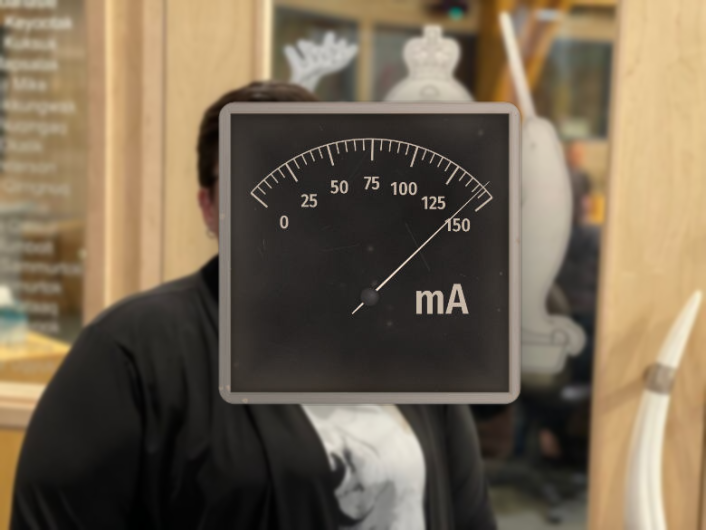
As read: **142.5** mA
